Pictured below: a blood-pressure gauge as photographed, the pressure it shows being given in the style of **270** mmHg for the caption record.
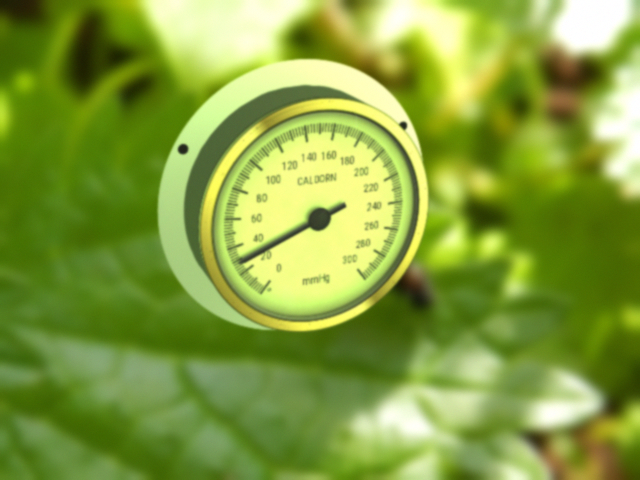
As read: **30** mmHg
